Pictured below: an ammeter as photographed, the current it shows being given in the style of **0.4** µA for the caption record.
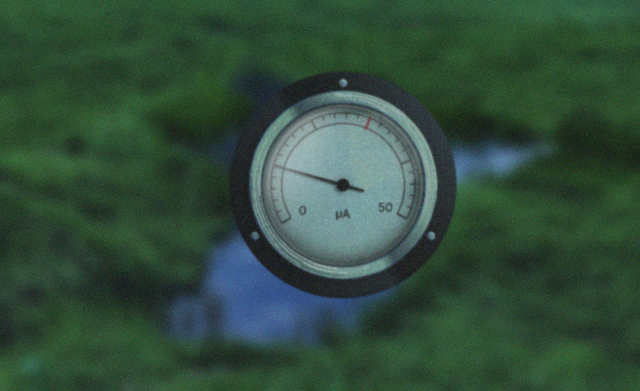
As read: **10** µA
